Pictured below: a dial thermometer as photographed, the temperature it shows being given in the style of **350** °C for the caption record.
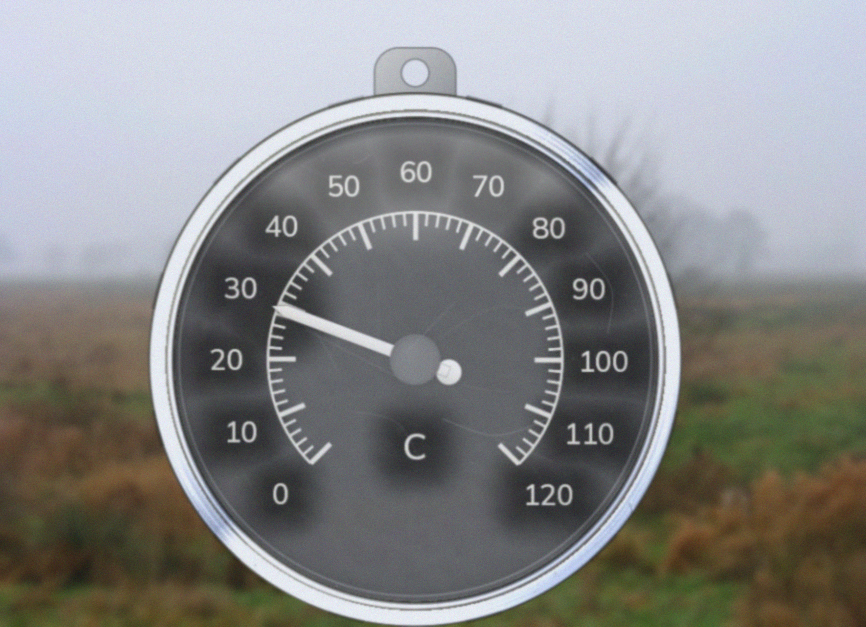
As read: **29** °C
